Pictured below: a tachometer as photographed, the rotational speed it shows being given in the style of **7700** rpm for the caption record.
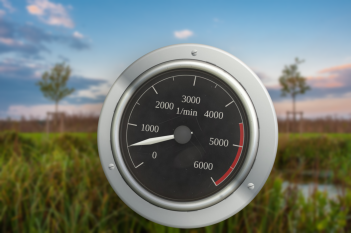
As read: **500** rpm
